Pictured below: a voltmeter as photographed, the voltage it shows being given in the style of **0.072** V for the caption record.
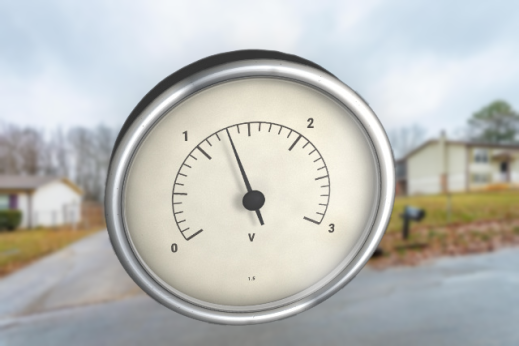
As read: **1.3** V
